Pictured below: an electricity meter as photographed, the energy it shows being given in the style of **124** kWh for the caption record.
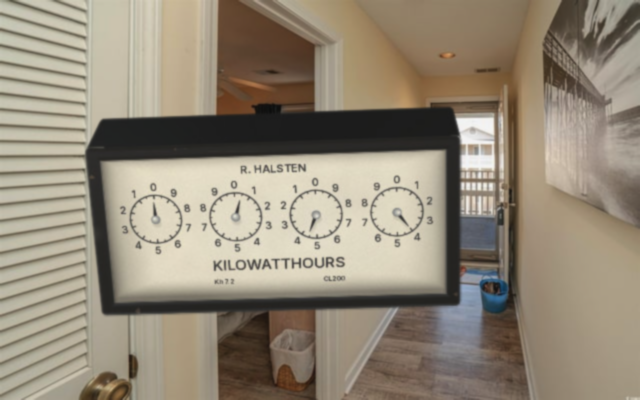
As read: **44** kWh
